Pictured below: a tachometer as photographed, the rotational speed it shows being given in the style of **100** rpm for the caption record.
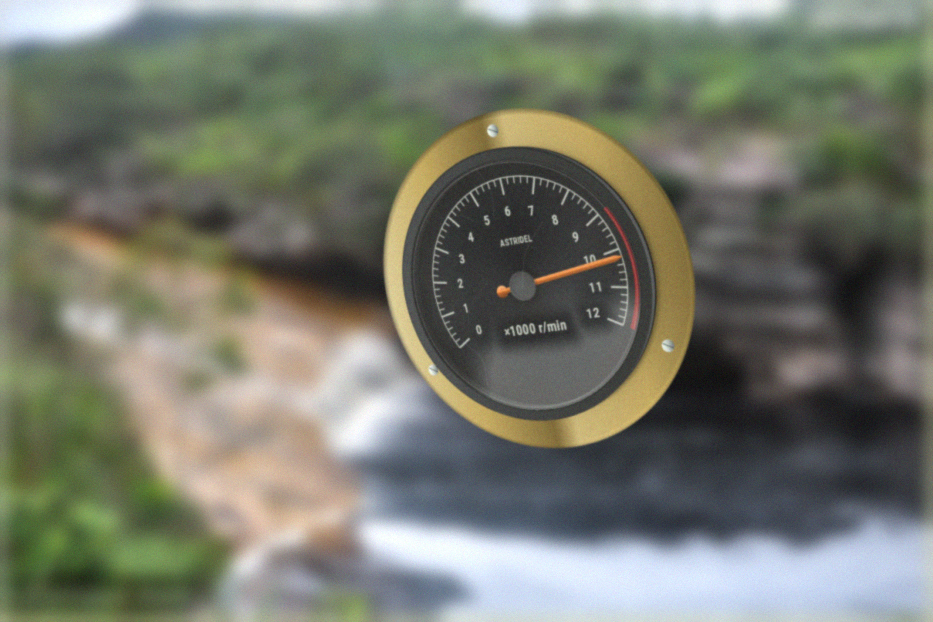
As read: **10200** rpm
